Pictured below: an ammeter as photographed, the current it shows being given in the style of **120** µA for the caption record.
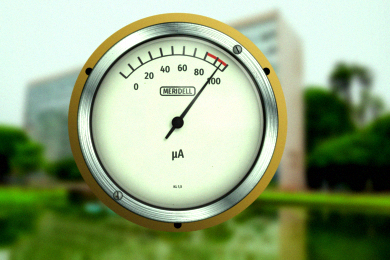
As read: **95** µA
